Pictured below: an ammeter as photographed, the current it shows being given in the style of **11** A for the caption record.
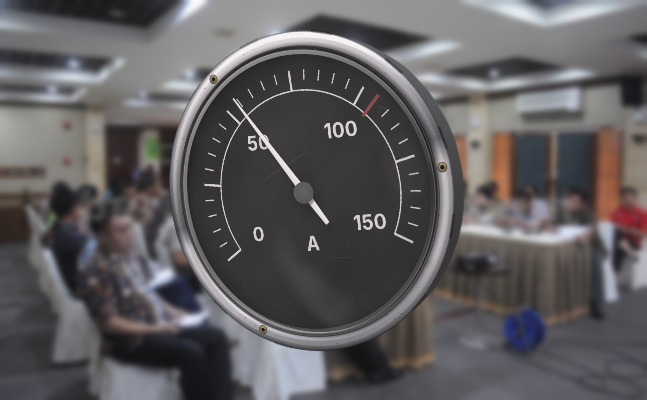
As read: **55** A
